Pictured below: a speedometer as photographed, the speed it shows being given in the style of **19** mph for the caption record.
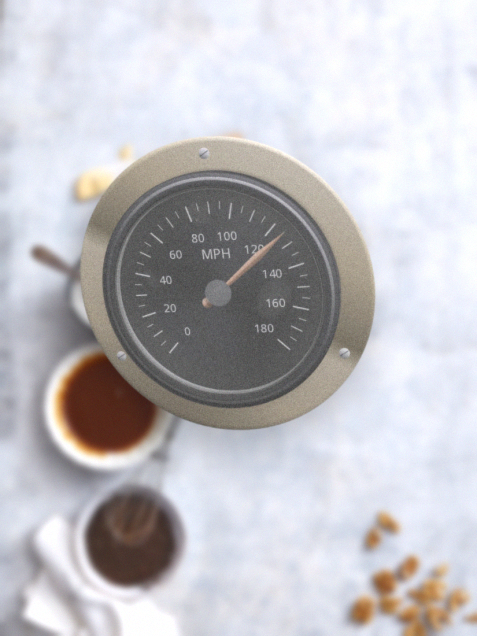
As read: **125** mph
